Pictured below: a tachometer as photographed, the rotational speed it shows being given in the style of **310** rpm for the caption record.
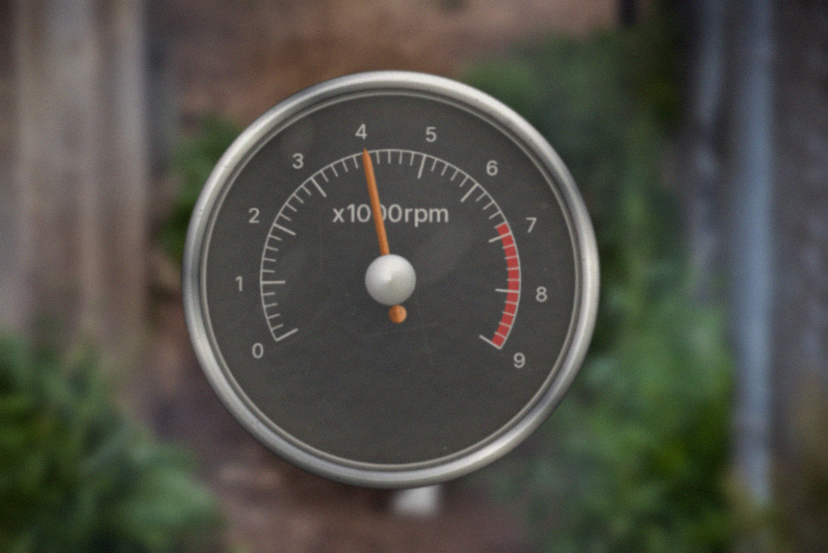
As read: **4000** rpm
